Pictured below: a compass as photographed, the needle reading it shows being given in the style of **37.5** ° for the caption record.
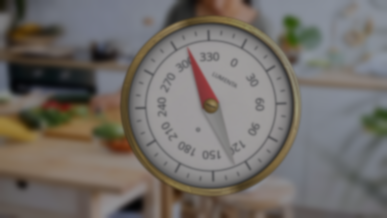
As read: **310** °
